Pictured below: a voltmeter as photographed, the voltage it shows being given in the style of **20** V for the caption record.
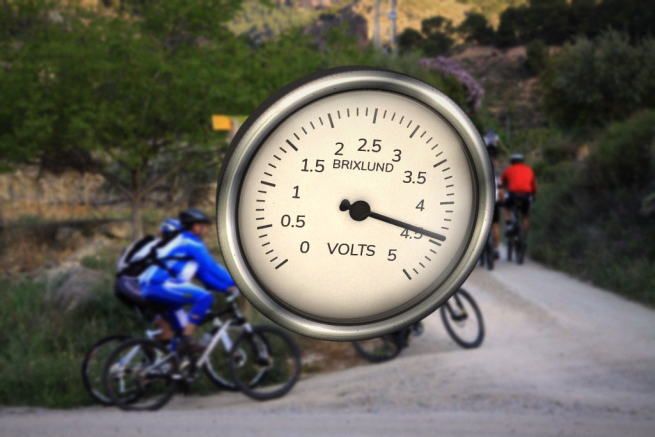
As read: **4.4** V
